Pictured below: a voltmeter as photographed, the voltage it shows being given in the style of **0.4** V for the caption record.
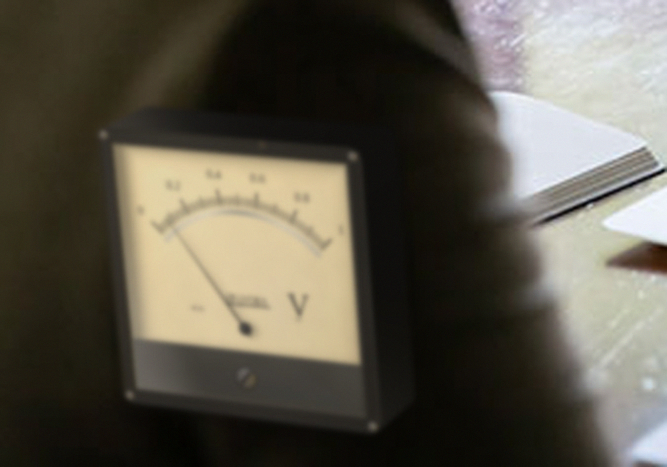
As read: **0.1** V
